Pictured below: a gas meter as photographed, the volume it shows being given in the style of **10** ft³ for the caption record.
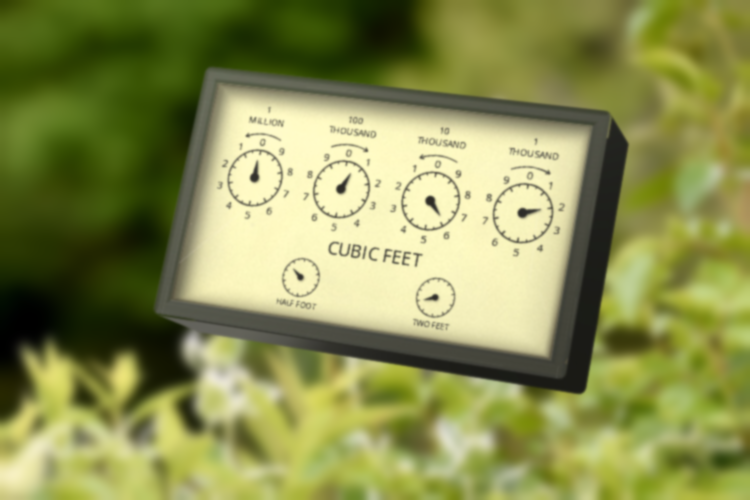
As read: **6200** ft³
